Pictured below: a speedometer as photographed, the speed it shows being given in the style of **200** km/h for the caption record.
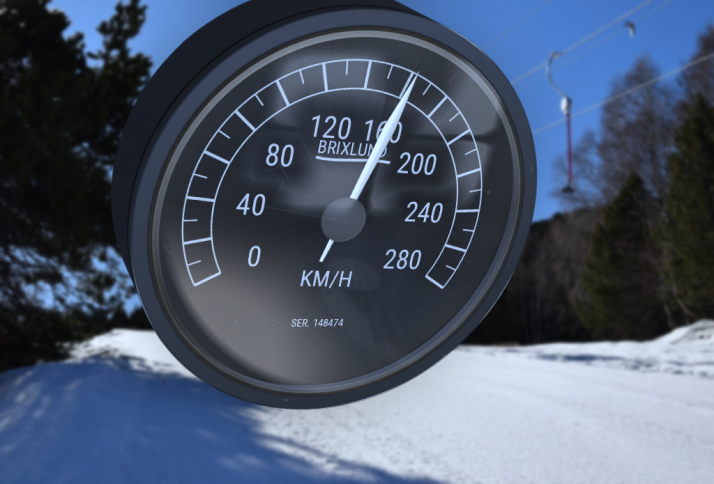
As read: **160** km/h
